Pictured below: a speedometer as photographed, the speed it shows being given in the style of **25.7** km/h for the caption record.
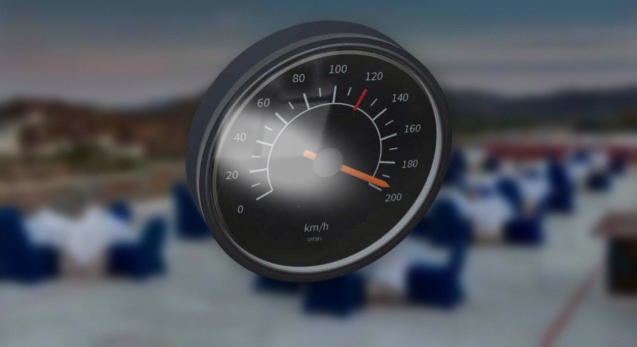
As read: **195** km/h
